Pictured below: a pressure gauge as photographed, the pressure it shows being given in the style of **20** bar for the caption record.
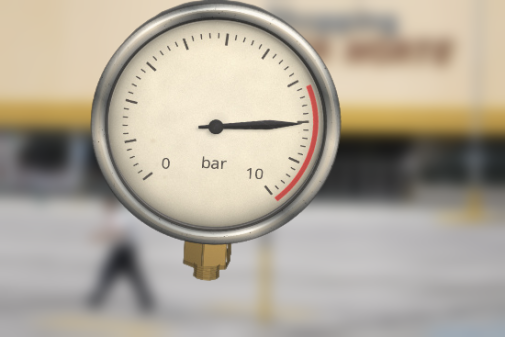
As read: **8** bar
